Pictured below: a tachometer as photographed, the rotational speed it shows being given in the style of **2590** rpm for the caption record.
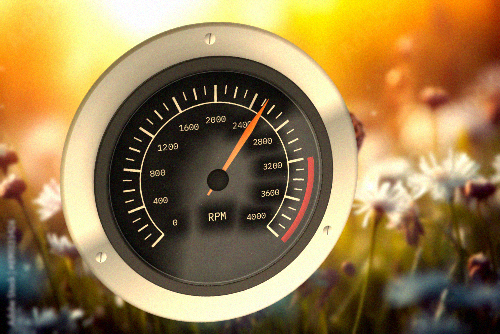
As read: **2500** rpm
